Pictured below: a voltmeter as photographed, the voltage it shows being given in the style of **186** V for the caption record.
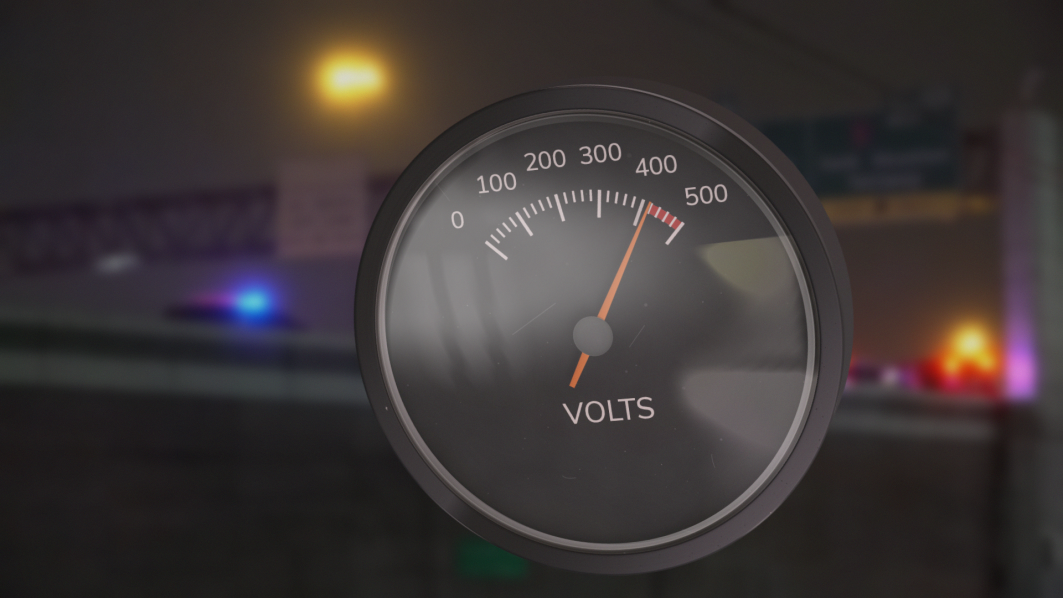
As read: **420** V
